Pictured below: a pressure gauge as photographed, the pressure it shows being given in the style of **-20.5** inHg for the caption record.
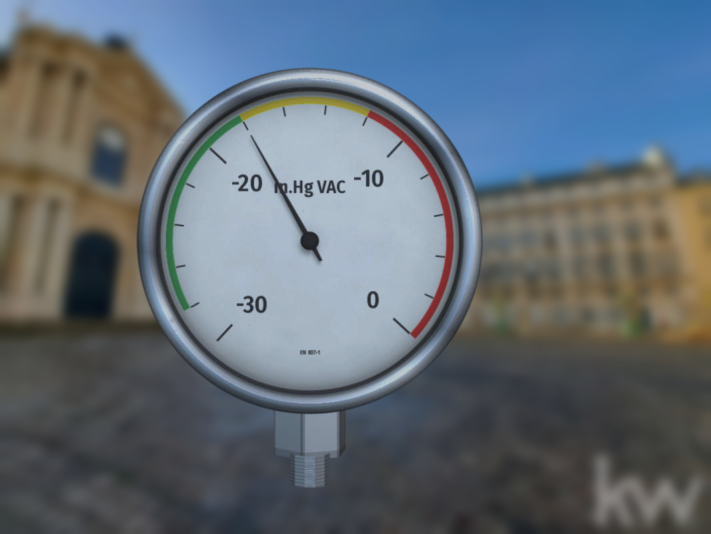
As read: **-18** inHg
